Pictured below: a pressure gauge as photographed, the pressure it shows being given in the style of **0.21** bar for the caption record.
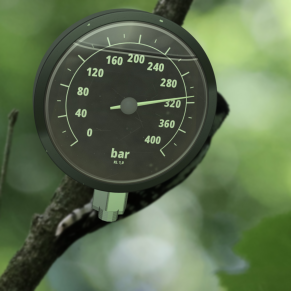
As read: **310** bar
